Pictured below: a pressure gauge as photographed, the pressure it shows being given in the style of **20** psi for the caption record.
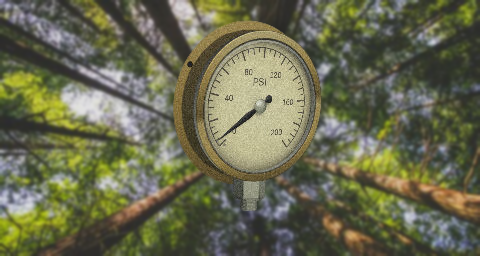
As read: **5** psi
